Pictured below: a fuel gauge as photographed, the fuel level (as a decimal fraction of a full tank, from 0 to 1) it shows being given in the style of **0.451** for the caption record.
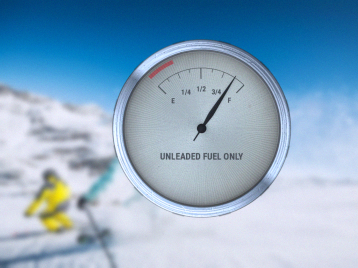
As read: **0.875**
